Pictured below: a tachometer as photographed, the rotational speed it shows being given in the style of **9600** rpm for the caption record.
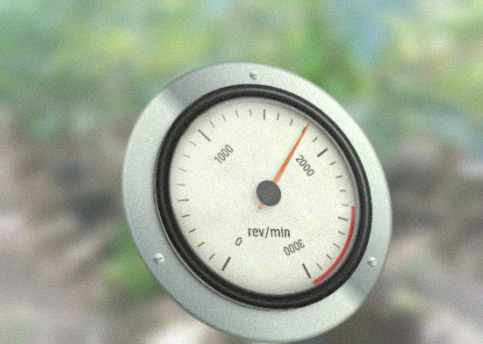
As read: **1800** rpm
